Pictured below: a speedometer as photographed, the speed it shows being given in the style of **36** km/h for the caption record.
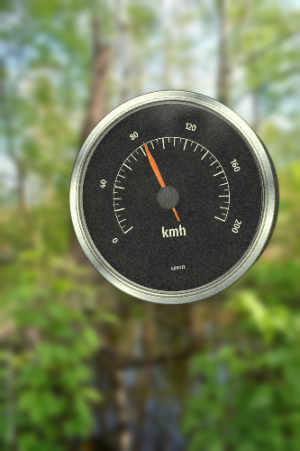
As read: **85** km/h
